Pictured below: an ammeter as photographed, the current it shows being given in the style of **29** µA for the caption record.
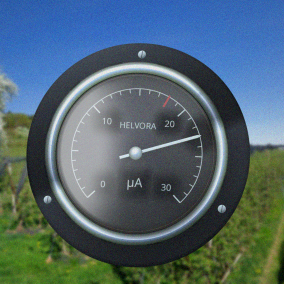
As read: **23** µA
